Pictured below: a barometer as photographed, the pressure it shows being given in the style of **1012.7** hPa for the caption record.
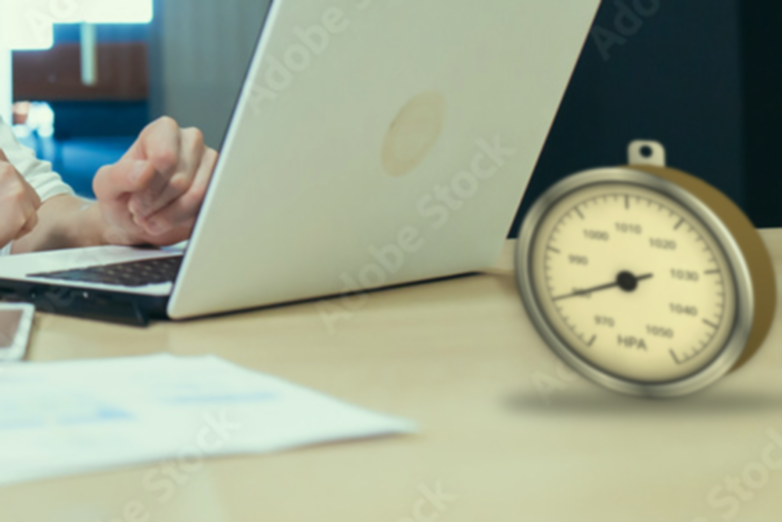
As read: **980** hPa
